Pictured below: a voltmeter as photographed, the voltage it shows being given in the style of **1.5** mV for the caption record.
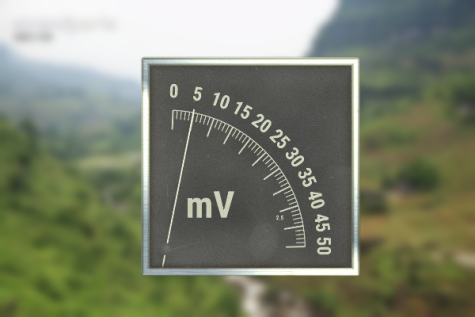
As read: **5** mV
